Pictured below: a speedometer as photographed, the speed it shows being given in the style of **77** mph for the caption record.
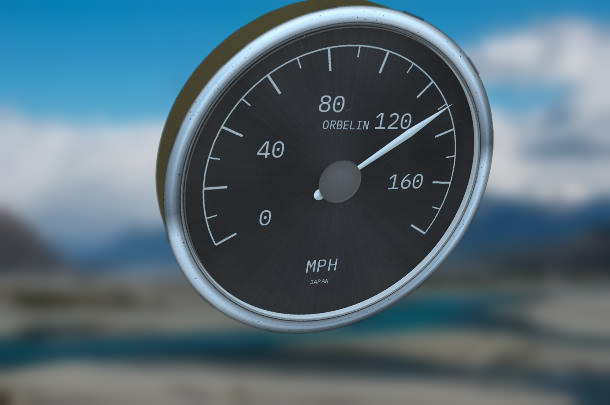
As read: **130** mph
